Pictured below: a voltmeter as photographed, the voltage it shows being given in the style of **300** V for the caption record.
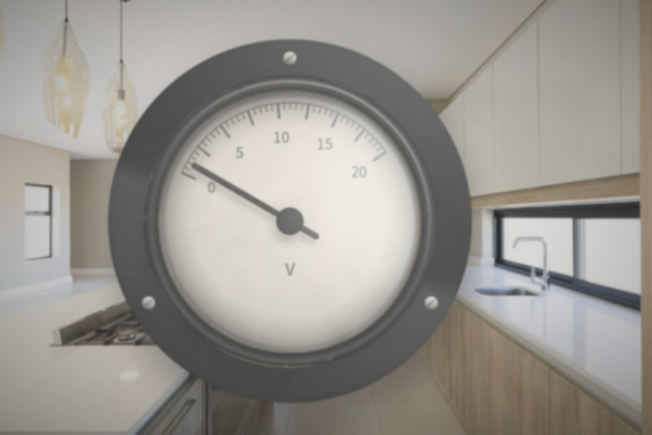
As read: **1** V
